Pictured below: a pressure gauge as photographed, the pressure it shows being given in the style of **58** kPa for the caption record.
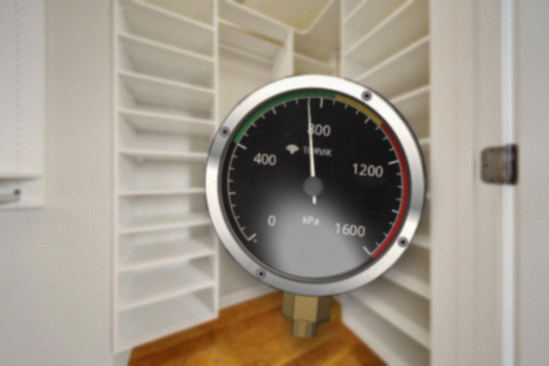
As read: **750** kPa
